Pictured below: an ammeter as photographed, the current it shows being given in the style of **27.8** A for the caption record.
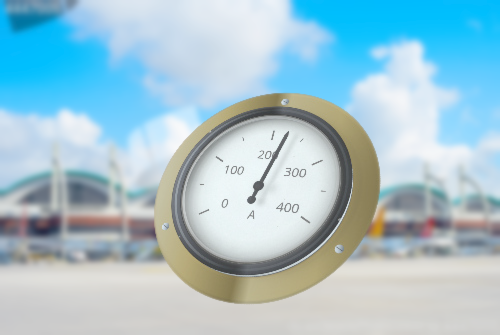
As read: **225** A
